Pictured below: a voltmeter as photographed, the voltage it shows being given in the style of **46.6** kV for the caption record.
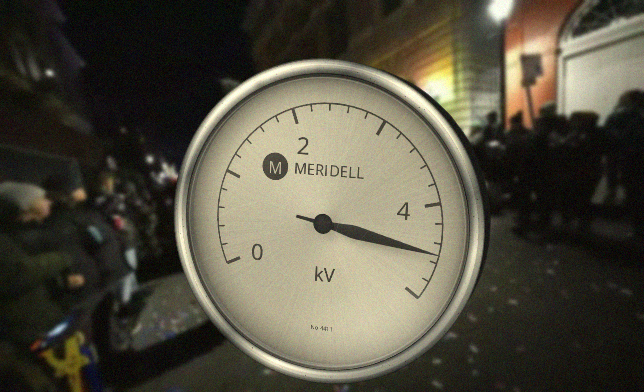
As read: **4.5** kV
